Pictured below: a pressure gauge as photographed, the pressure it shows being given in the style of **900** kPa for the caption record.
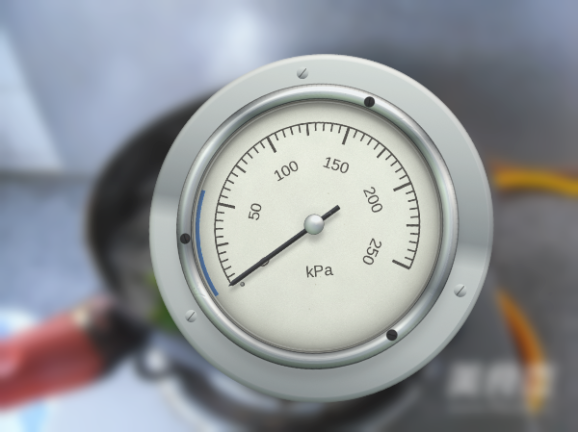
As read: **0** kPa
